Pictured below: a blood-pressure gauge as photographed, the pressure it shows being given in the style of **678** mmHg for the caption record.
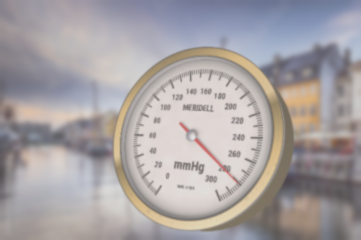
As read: **280** mmHg
